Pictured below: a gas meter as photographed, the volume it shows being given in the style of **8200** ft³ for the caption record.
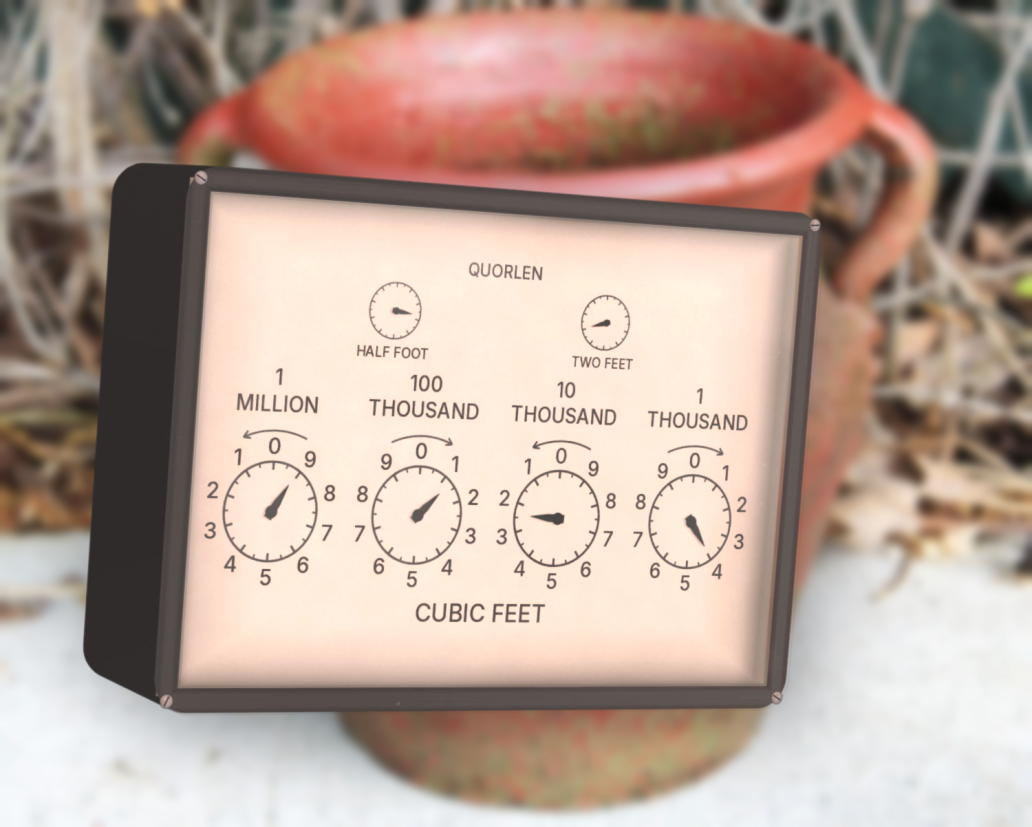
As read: **912400** ft³
